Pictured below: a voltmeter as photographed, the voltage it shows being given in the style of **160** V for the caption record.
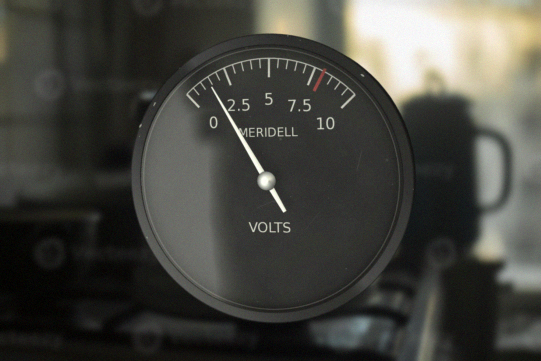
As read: **1.5** V
